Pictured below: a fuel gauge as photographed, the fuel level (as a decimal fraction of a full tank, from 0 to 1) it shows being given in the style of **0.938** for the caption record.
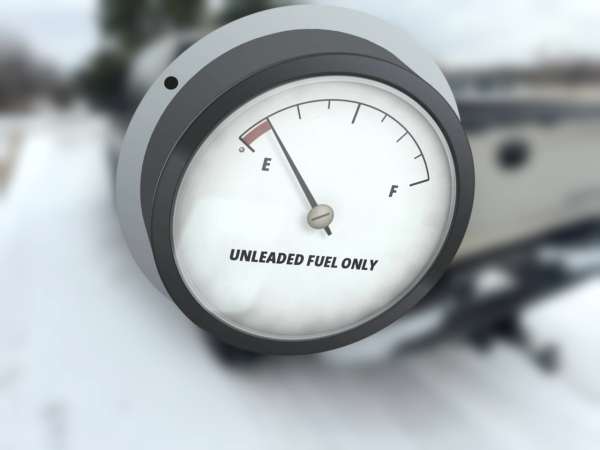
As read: **0.125**
